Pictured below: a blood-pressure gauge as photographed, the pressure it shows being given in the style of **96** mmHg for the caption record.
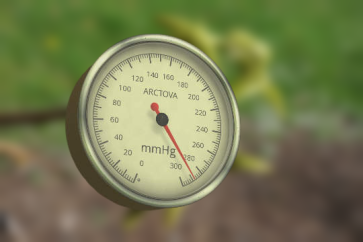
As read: **290** mmHg
